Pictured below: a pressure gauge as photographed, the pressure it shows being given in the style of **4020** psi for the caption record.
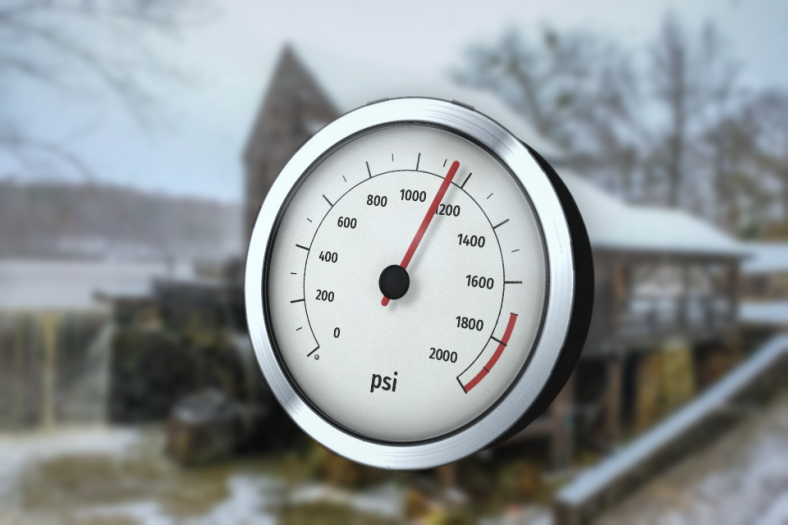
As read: **1150** psi
